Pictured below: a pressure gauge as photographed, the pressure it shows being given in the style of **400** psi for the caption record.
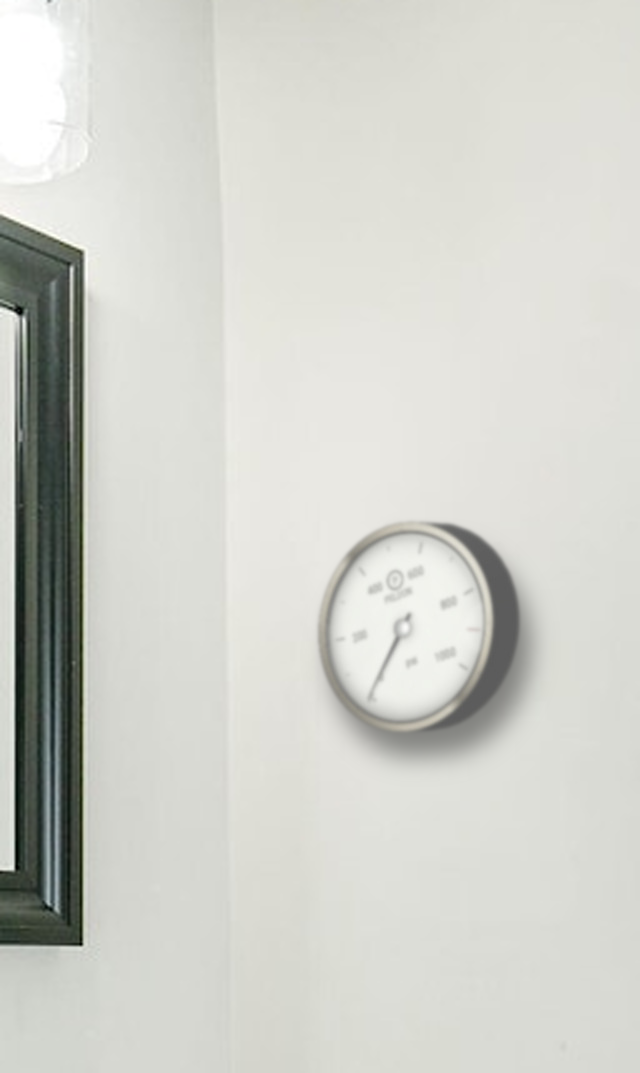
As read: **0** psi
